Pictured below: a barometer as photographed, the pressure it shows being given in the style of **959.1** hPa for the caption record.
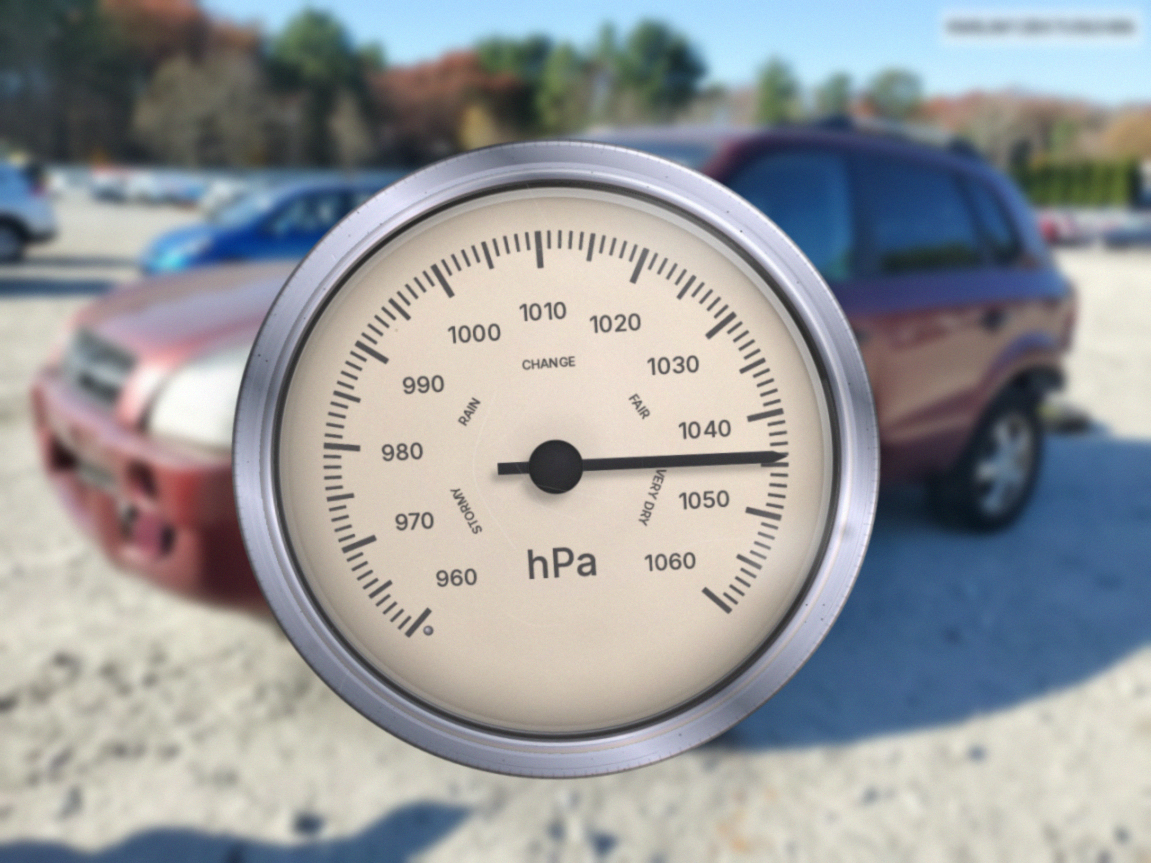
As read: **1044** hPa
